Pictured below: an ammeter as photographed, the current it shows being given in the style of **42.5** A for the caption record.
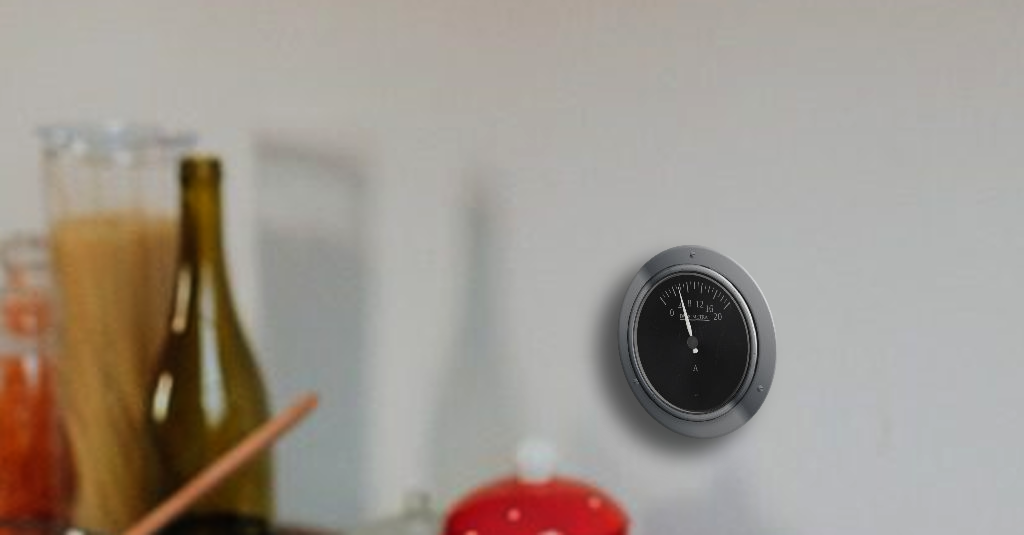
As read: **6** A
